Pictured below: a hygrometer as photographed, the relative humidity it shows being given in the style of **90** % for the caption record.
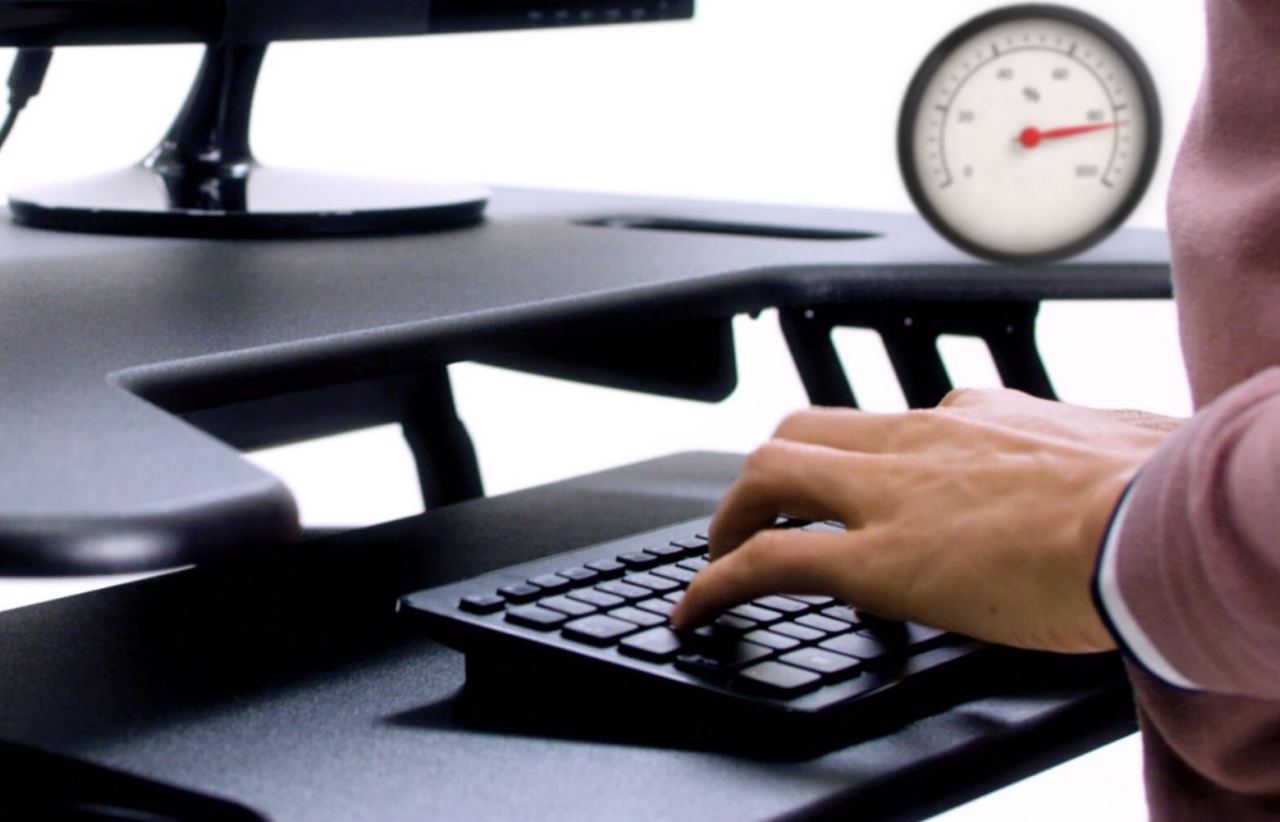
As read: **84** %
